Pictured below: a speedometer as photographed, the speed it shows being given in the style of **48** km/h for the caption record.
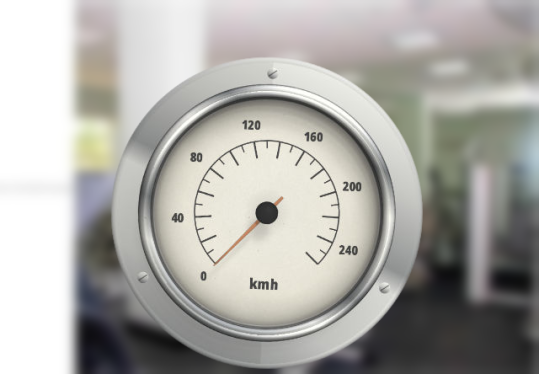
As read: **0** km/h
